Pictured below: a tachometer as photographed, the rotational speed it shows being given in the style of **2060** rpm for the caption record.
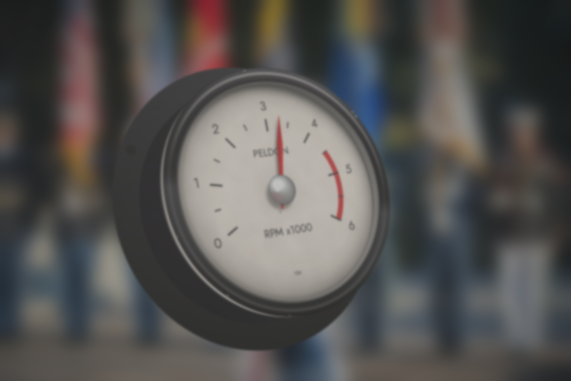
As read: **3250** rpm
